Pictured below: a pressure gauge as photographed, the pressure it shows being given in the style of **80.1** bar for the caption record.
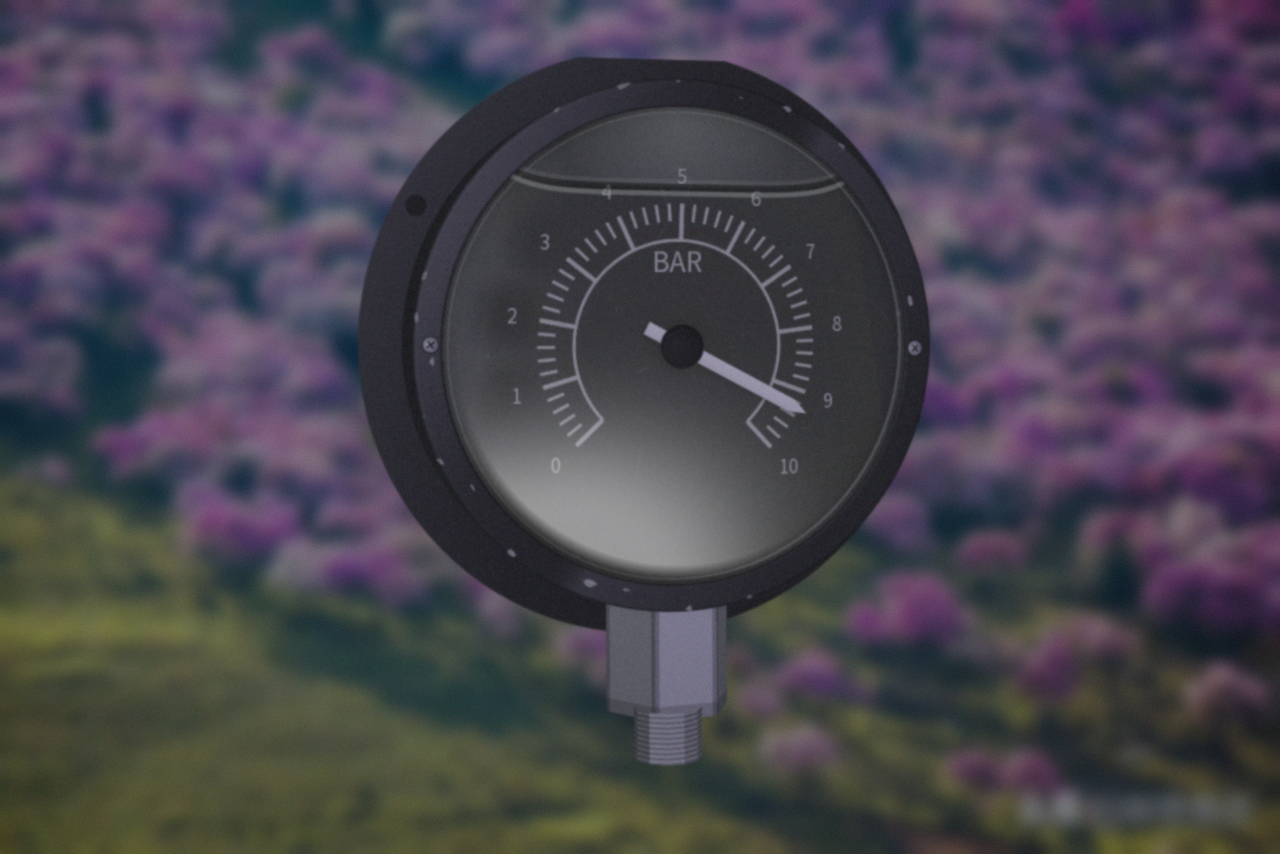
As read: **9.3** bar
